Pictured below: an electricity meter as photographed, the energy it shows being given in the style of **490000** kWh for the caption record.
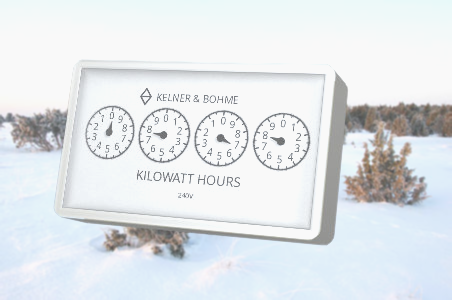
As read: **9768** kWh
